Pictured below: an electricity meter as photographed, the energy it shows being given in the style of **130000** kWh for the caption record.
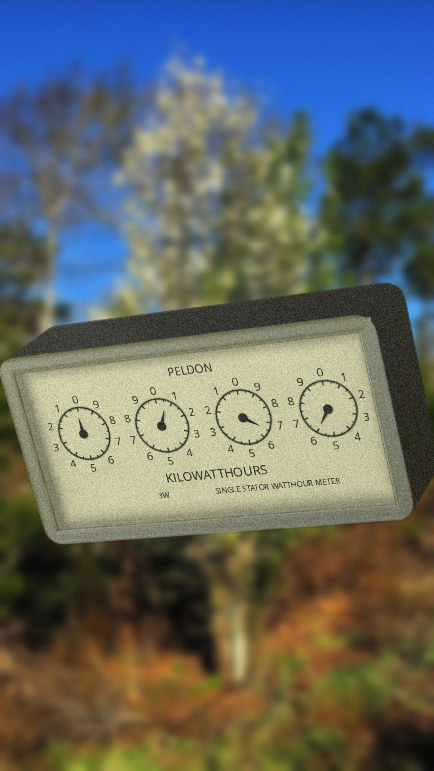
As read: **66** kWh
